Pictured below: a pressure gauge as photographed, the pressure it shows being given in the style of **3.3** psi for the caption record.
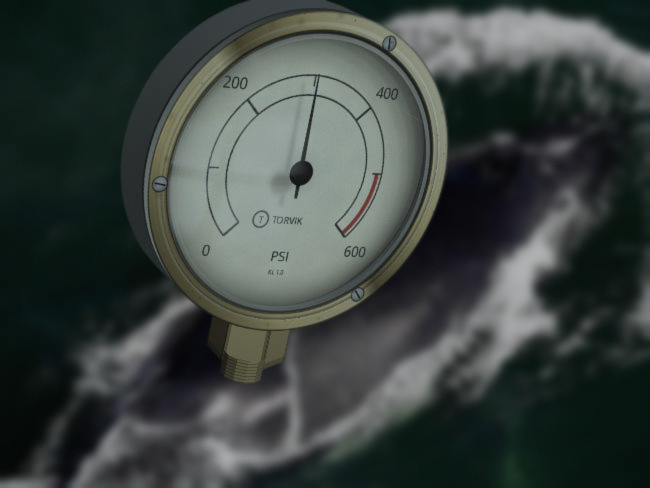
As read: **300** psi
